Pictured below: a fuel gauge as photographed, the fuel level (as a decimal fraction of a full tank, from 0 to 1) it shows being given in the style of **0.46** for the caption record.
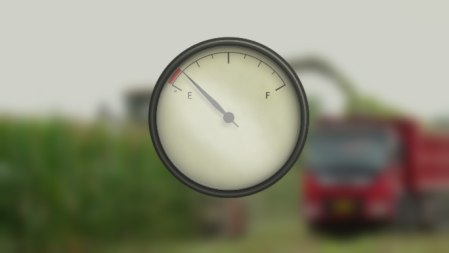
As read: **0.125**
